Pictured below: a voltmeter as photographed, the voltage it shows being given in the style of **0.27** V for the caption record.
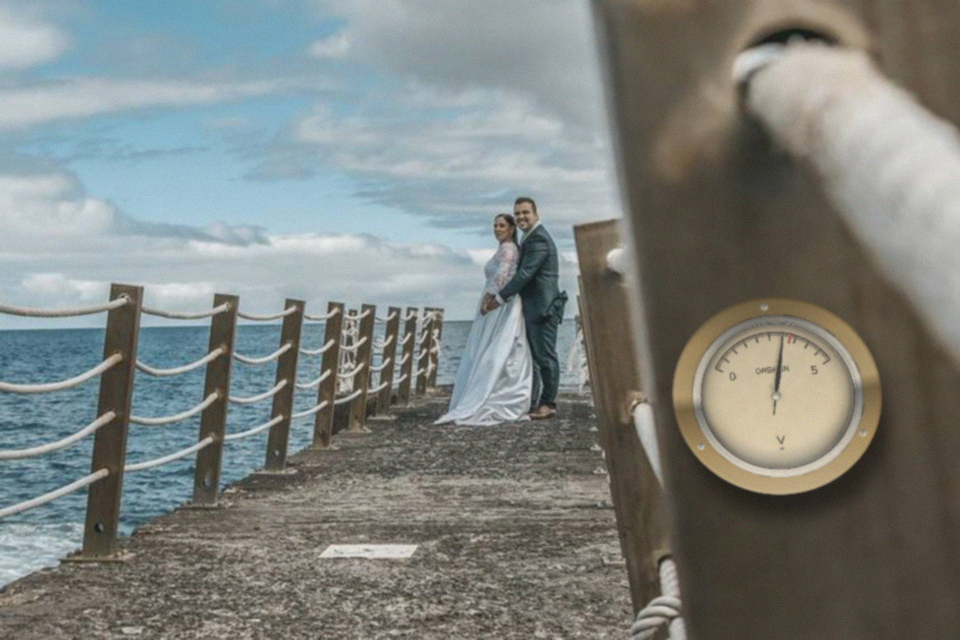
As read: **3** V
